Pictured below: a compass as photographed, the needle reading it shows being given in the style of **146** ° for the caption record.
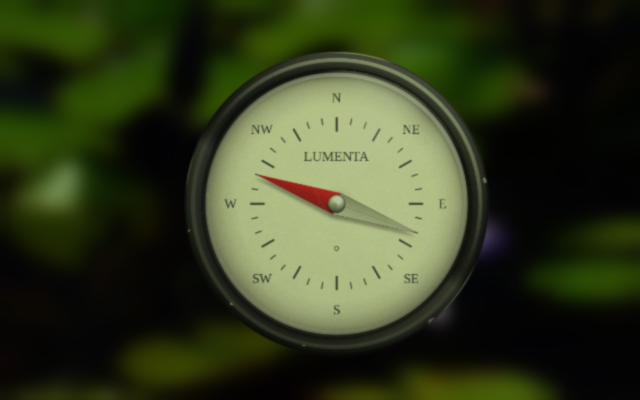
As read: **290** °
